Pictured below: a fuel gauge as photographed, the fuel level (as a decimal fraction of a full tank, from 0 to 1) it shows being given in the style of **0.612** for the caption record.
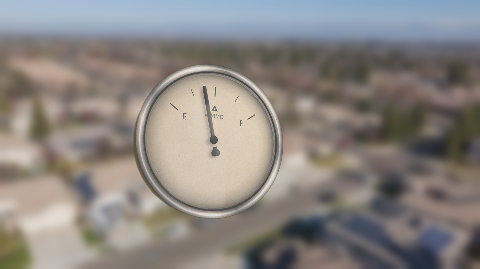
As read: **0.375**
